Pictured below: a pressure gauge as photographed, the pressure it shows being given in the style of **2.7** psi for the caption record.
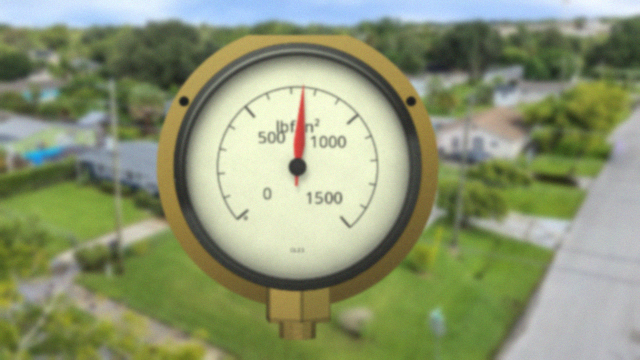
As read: **750** psi
